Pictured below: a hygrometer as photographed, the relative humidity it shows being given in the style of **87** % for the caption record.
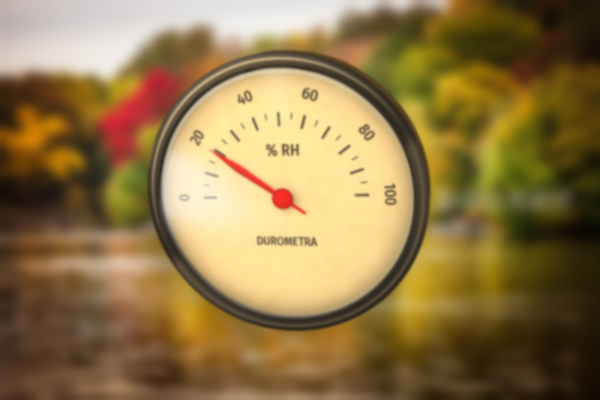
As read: **20** %
